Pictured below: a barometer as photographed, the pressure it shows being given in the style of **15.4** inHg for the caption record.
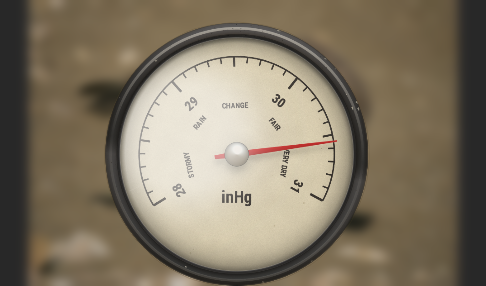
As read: **30.55** inHg
